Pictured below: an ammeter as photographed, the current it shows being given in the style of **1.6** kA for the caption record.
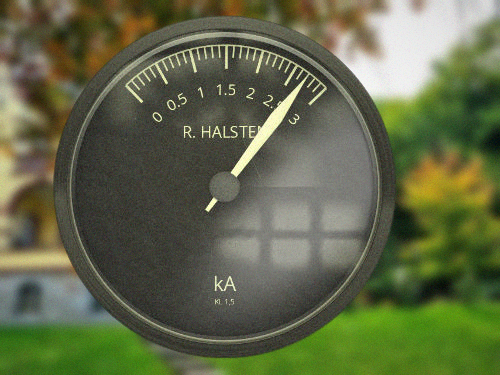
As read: **2.7** kA
